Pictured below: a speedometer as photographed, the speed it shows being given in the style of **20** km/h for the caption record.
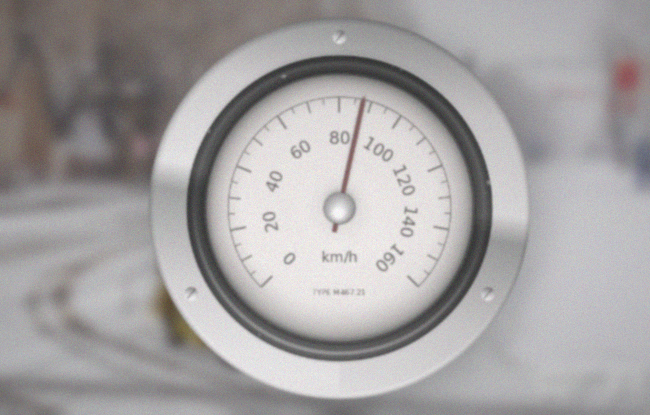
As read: **87.5** km/h
